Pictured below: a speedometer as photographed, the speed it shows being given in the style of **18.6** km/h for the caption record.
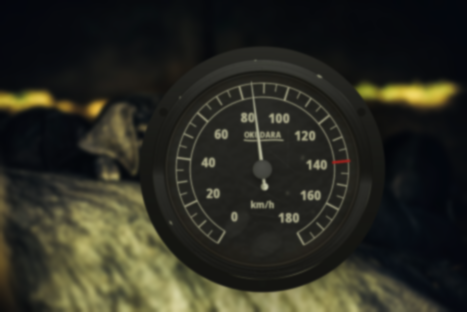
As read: **85** km/h
